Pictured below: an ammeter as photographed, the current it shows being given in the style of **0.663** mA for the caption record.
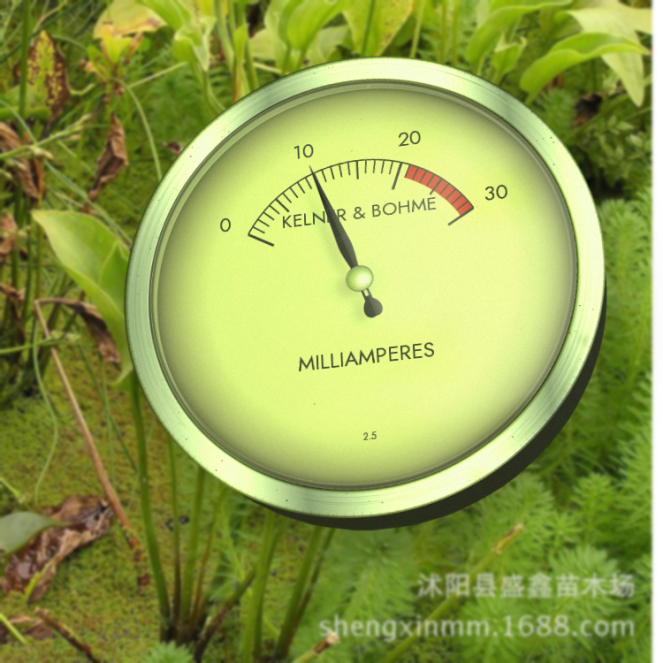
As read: **10** mA
